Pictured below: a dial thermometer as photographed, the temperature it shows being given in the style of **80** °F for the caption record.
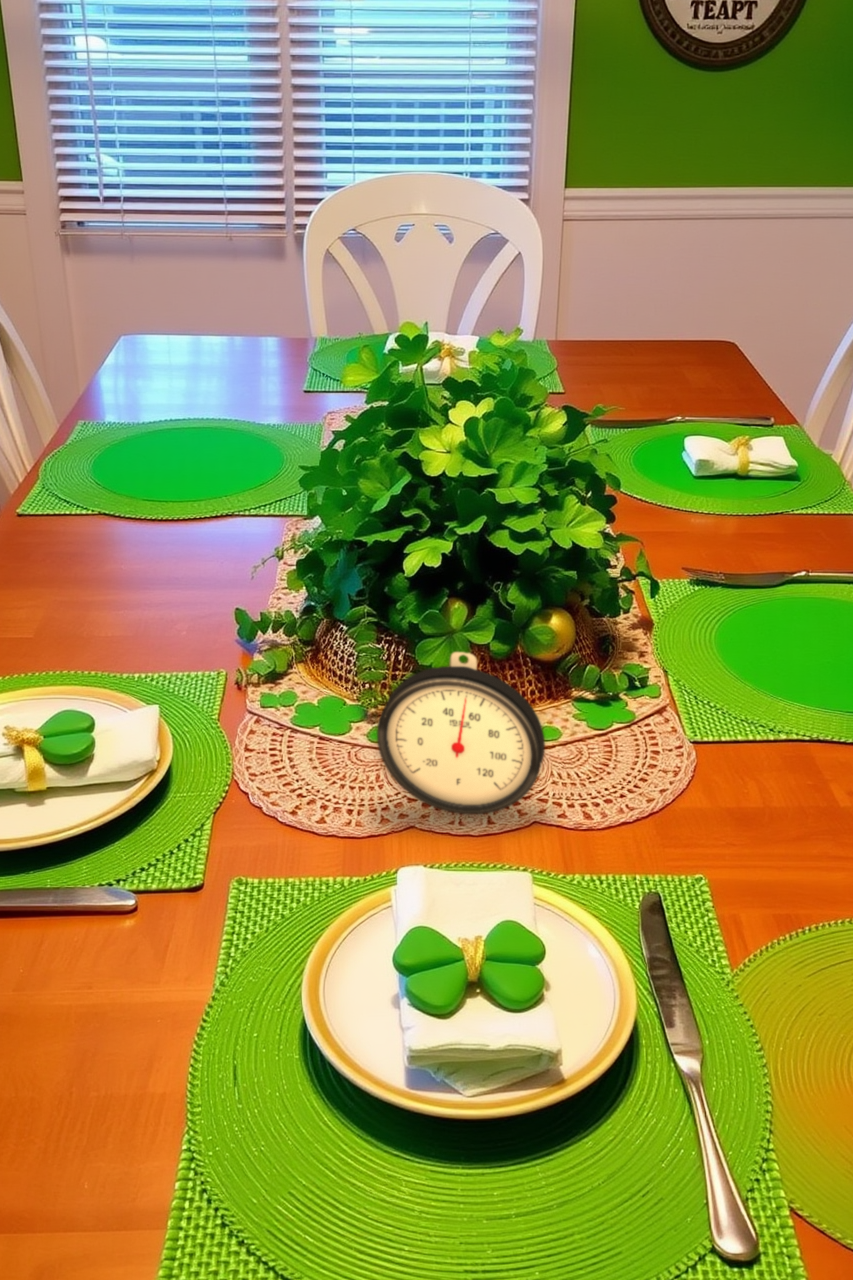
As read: **52** °F
